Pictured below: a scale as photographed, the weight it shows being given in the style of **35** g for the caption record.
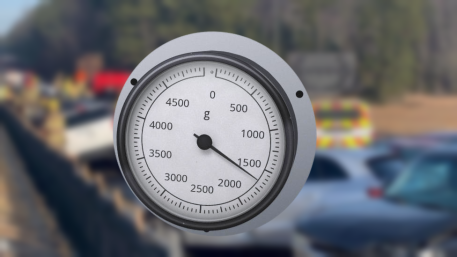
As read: **1650** g
